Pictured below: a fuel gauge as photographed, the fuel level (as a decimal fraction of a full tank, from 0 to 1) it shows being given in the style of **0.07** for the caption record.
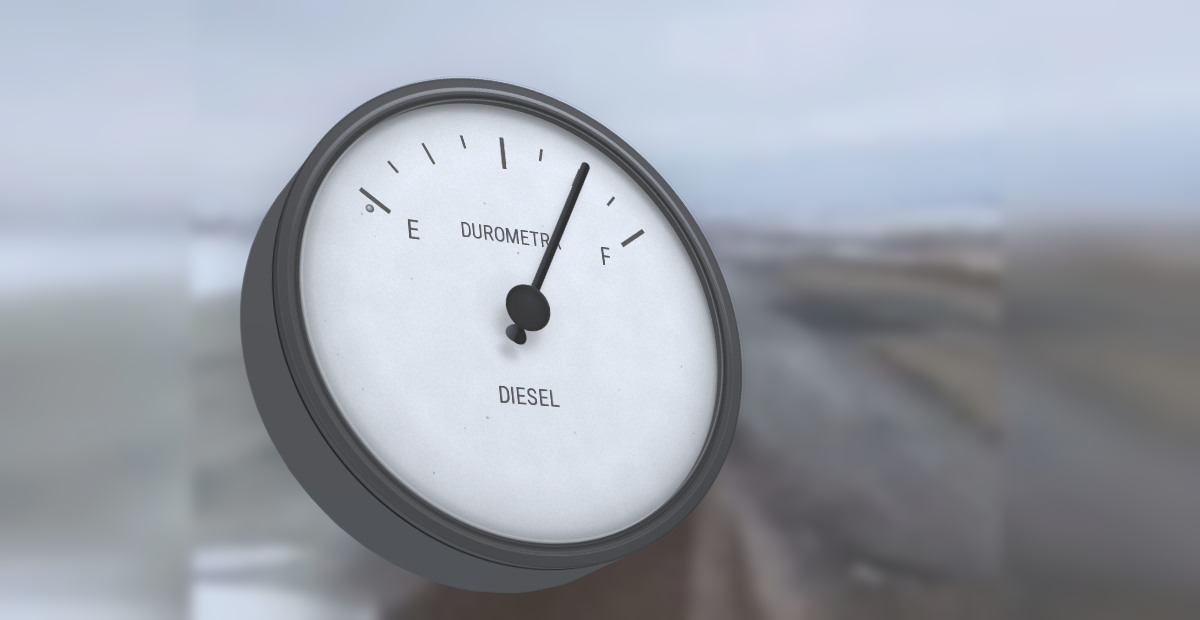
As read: **0.75**
